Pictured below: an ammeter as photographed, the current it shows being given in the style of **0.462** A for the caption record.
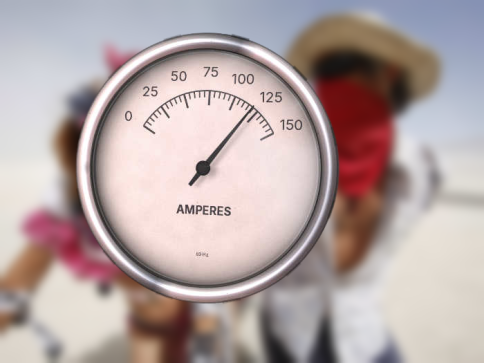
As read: **120** A
